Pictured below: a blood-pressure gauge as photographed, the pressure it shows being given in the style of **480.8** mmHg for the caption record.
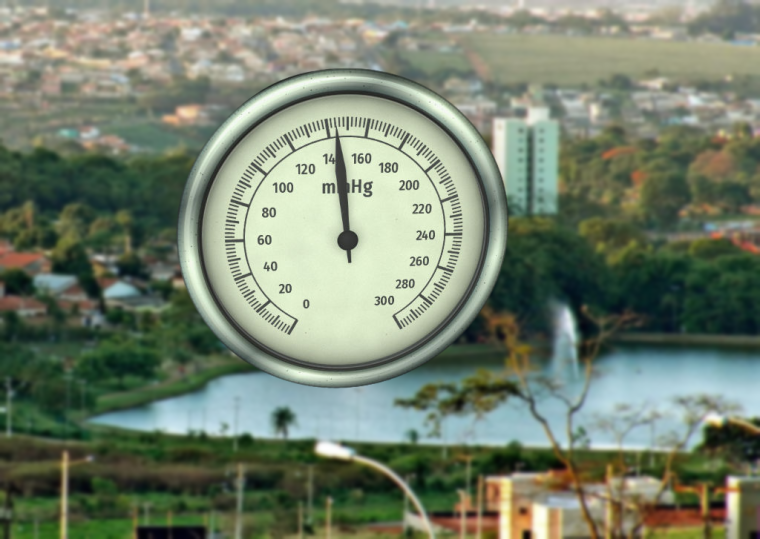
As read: **144** mmHg
